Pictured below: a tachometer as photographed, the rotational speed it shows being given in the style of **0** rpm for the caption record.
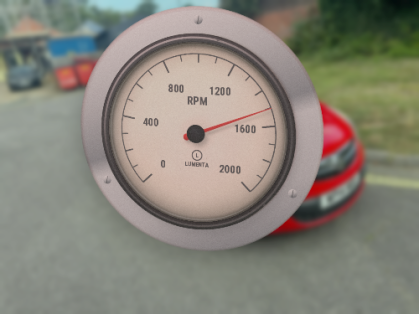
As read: **1500** rpm
